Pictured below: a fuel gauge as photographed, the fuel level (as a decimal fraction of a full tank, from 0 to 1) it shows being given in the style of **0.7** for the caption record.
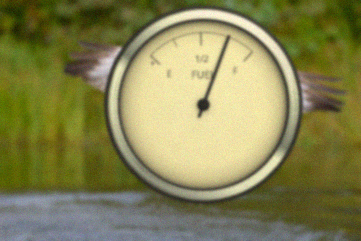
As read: **0.75**
